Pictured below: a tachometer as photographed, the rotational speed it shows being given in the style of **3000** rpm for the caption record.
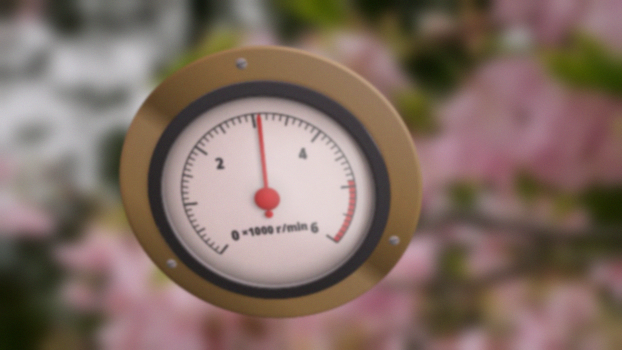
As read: **3100** rpm
